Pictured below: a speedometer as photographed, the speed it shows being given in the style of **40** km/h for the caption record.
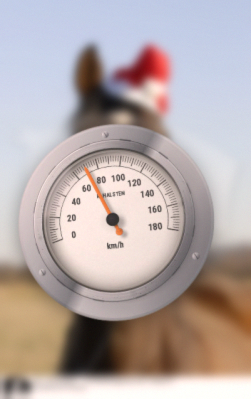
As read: **70** km/h
